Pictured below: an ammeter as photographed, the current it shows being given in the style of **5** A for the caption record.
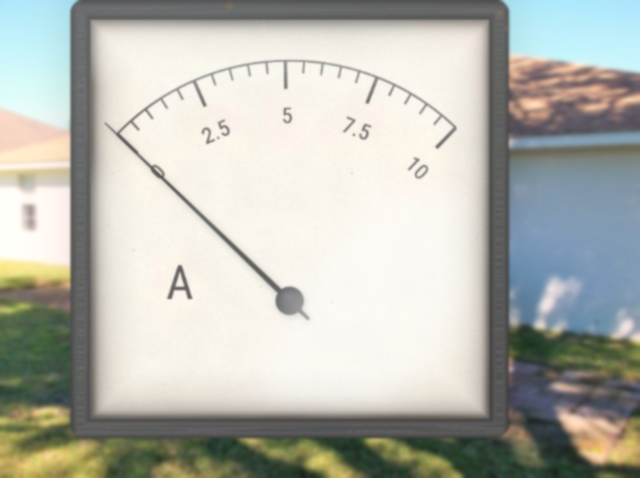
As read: **0** A
